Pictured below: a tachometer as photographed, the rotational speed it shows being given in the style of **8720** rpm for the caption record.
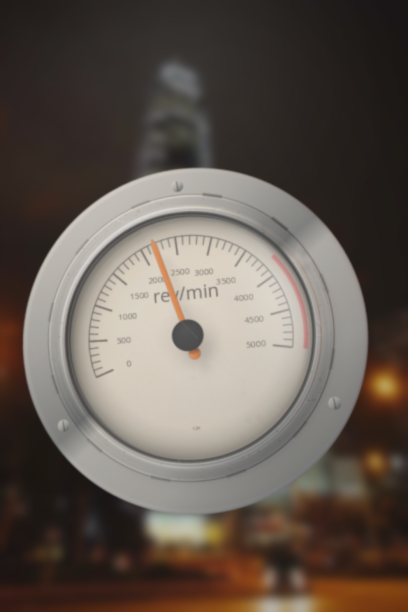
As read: **2200** rpm
